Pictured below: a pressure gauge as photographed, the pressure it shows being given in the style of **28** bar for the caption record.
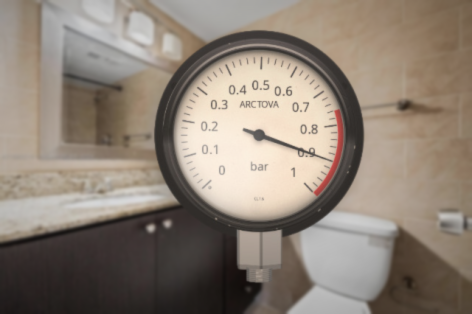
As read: **0.9** bar
